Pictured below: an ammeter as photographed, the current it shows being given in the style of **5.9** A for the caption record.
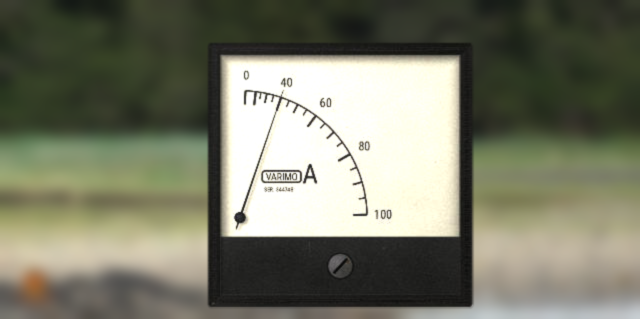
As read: **40** A
